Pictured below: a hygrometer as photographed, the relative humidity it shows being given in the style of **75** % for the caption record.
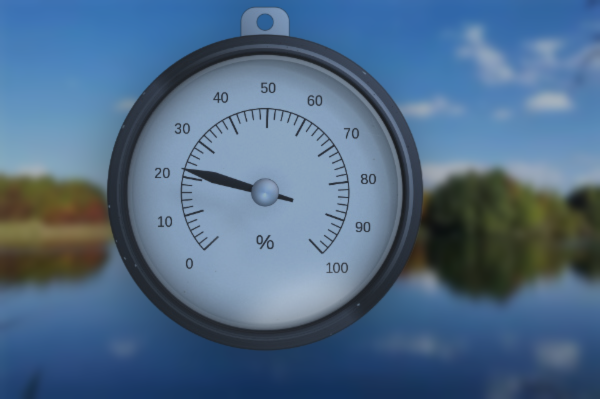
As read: **22** %
